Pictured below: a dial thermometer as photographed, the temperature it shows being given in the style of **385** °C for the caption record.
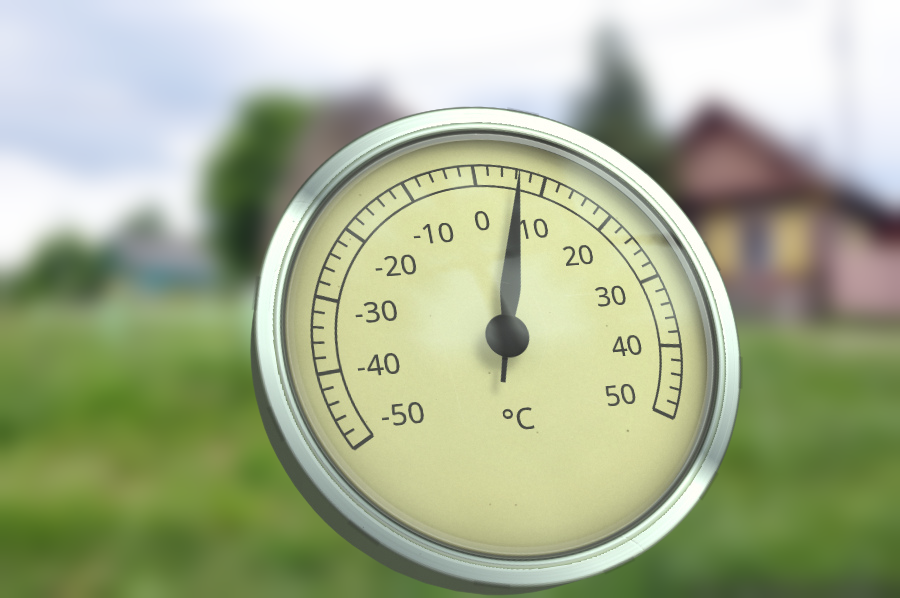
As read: **6** °C
